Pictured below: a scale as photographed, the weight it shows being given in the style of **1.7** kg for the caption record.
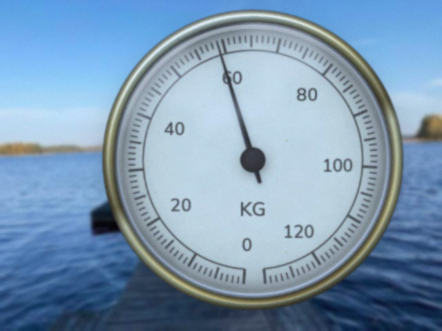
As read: **59** kg
